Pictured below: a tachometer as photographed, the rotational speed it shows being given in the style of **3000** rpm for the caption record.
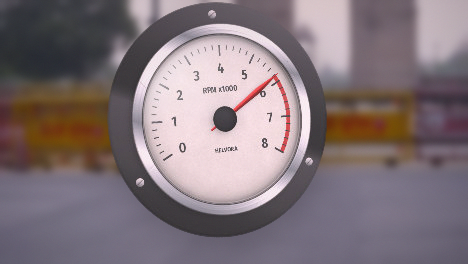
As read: **5800** rpm
